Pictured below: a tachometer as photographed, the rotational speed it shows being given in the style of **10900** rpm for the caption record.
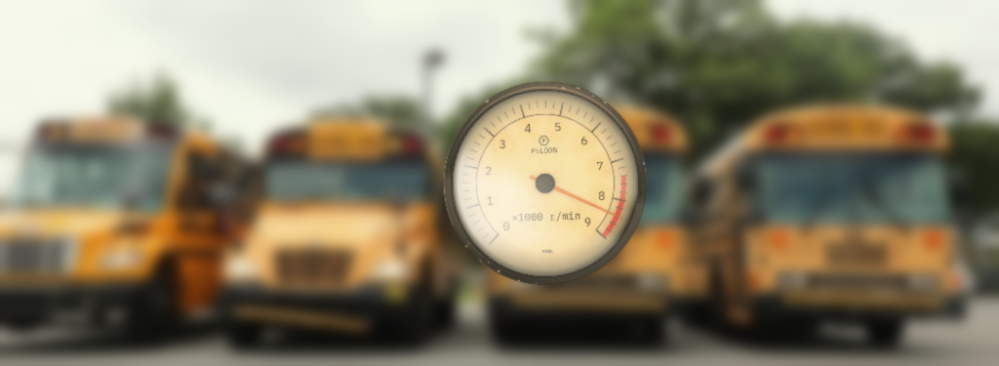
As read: **8400** rpm
